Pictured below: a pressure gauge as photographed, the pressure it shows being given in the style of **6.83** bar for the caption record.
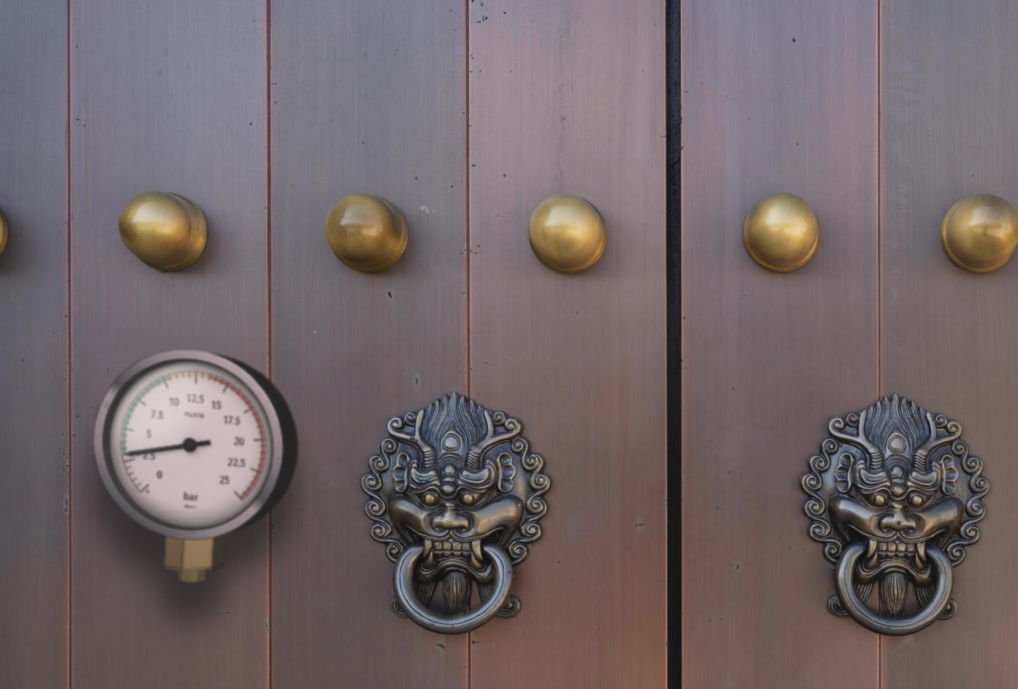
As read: **3** bar
